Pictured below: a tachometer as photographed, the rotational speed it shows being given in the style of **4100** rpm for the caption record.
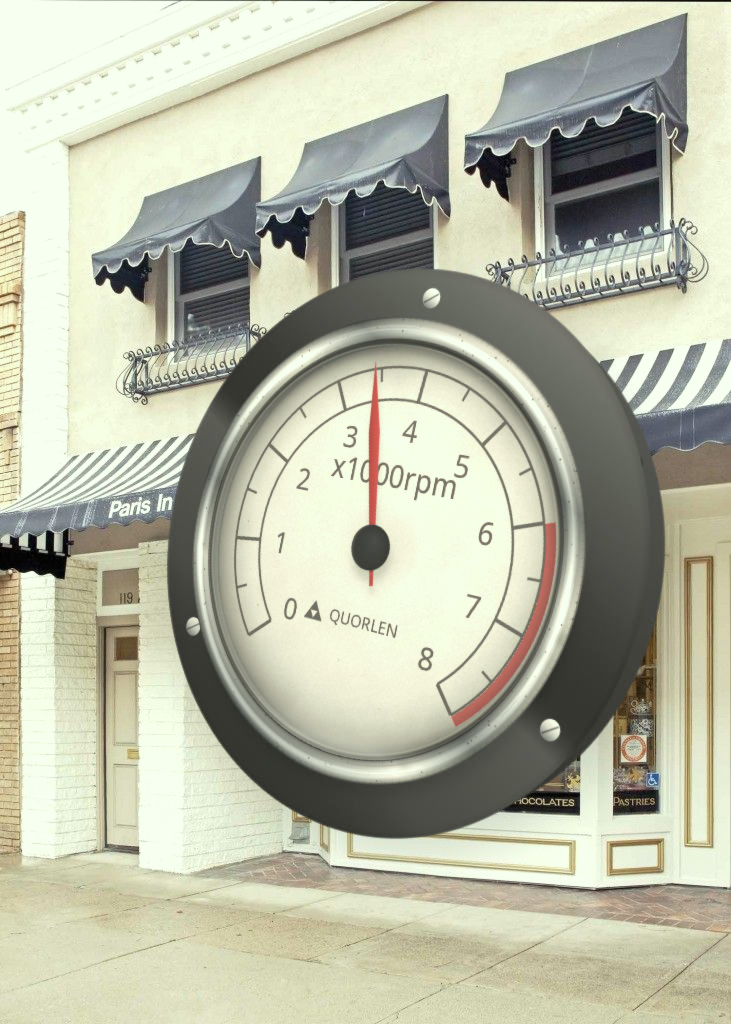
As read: **3500** rpm
